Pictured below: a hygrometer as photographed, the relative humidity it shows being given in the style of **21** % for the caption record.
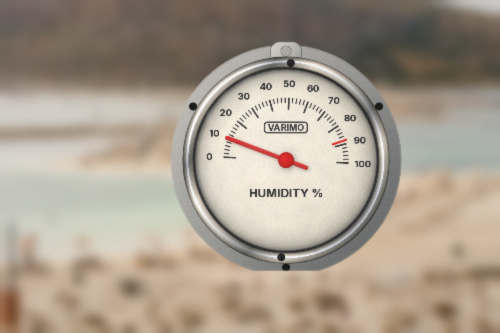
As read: **10** %
